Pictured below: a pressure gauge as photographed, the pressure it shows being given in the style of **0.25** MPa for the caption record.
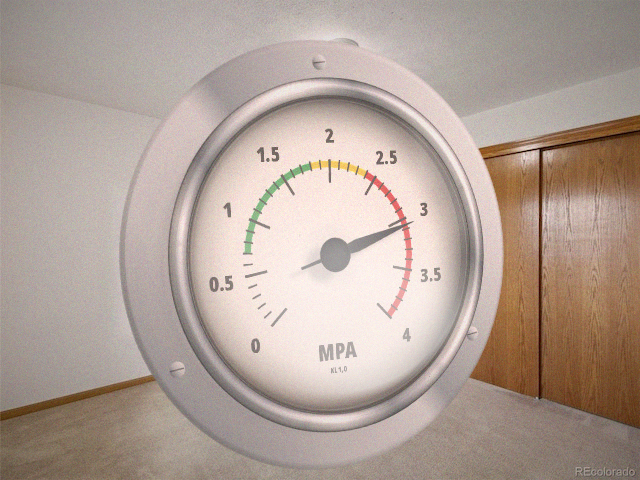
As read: **3.05** MPa
